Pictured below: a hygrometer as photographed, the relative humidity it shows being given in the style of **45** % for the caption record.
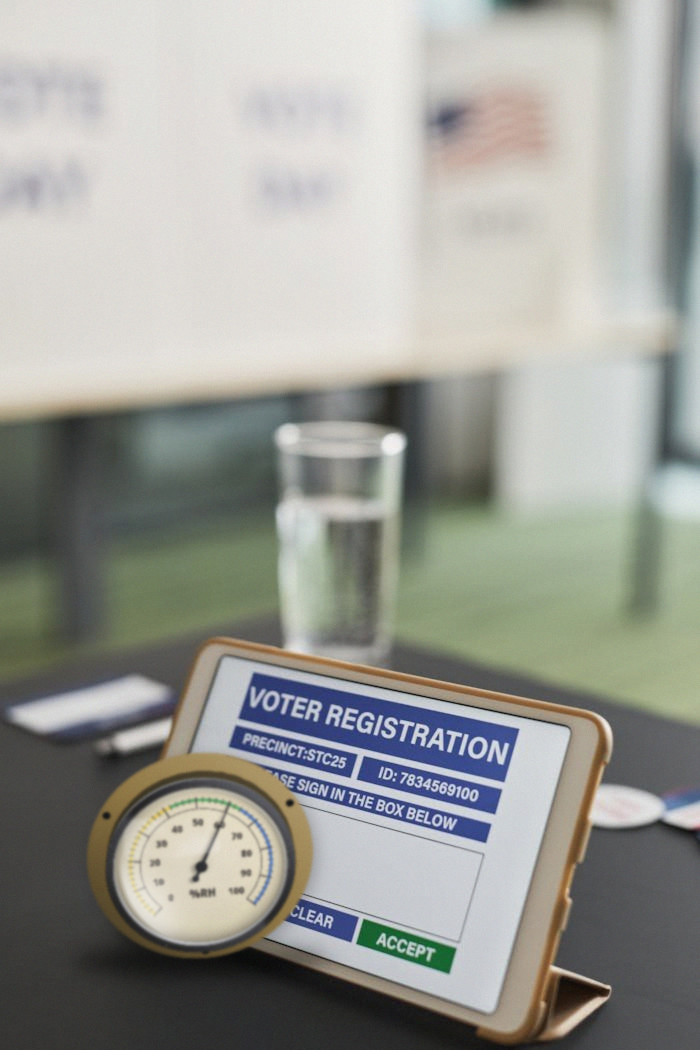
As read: **60** %
